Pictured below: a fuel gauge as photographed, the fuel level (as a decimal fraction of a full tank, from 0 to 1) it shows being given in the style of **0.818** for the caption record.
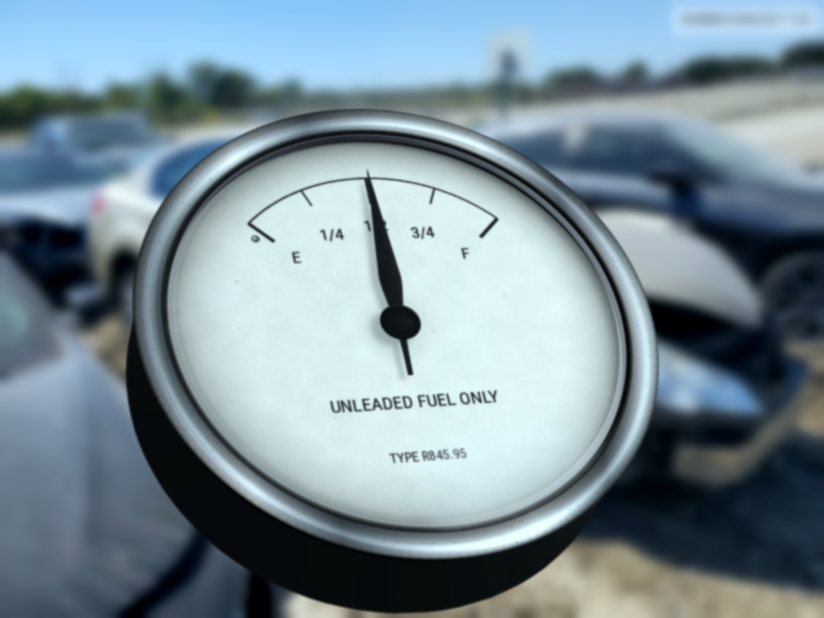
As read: **0.5**
